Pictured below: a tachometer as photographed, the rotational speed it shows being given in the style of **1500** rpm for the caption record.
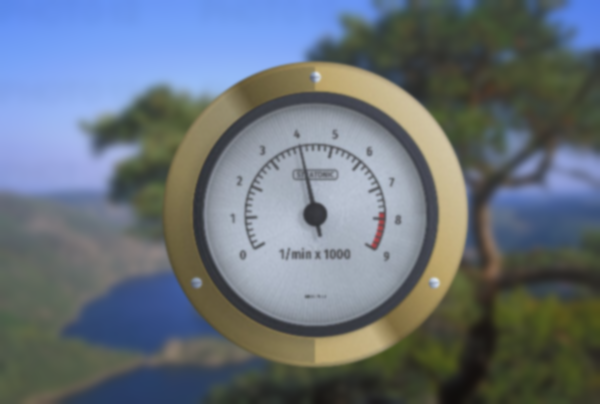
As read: **4000** rpm
